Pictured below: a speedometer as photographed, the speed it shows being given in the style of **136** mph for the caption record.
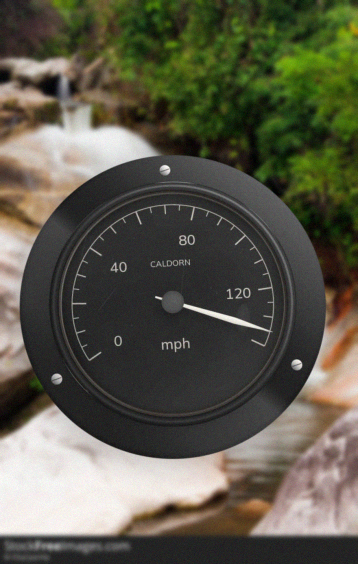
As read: **135** mph
